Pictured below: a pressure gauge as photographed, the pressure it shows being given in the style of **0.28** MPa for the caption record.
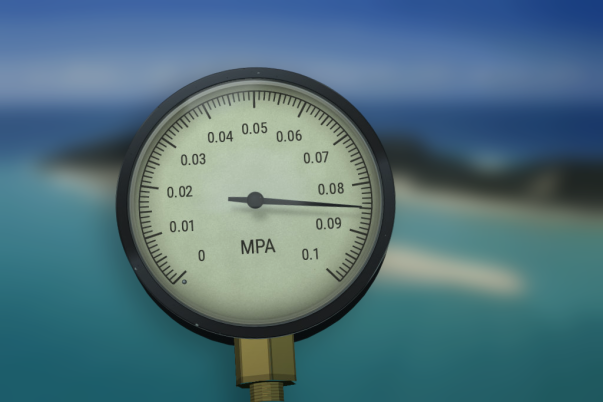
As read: **0.085** MPa
